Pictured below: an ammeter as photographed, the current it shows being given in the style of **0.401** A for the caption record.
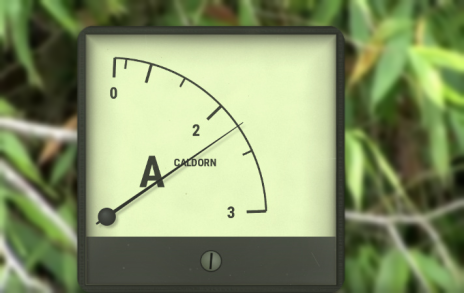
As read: **2.25** A
